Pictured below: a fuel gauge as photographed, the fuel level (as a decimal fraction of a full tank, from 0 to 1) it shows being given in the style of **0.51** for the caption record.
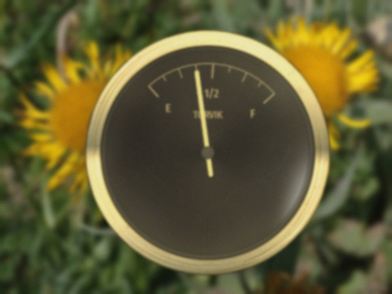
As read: **0.375**
